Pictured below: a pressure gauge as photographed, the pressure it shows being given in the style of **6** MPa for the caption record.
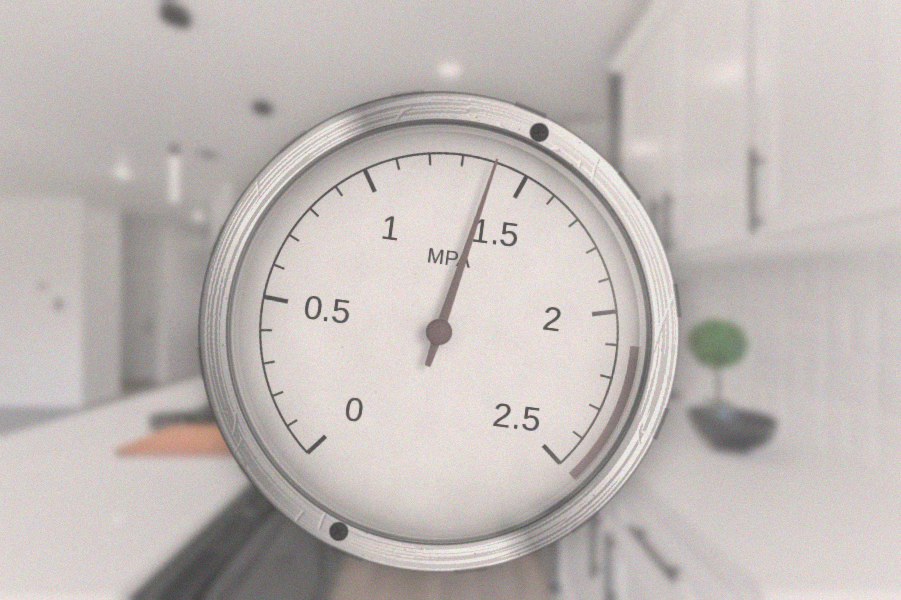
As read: **1.4** MPa
